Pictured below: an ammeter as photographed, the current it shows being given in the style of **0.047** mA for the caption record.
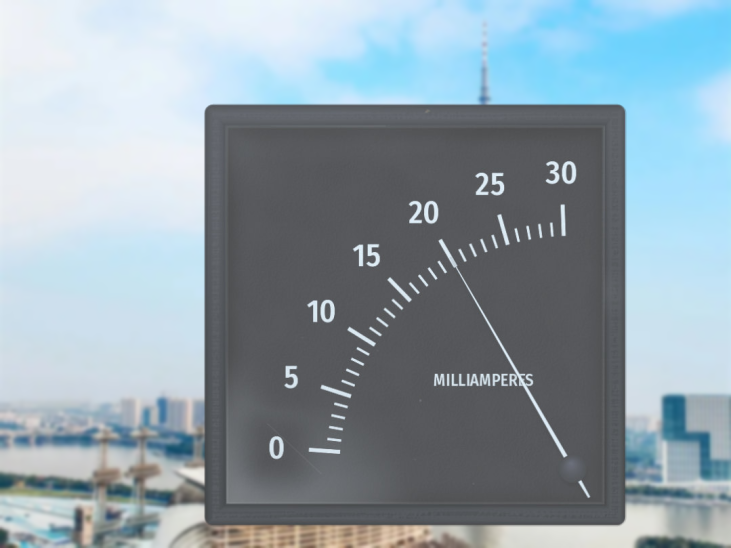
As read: **20** mA
